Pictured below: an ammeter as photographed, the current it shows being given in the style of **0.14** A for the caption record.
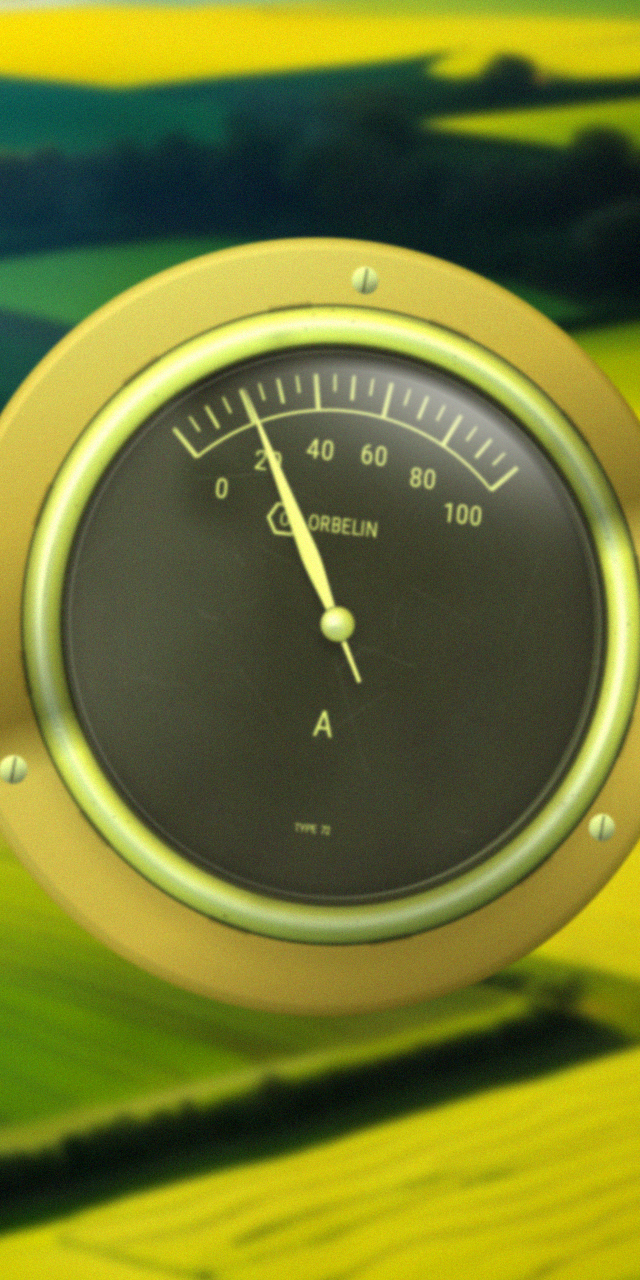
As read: **20** A
